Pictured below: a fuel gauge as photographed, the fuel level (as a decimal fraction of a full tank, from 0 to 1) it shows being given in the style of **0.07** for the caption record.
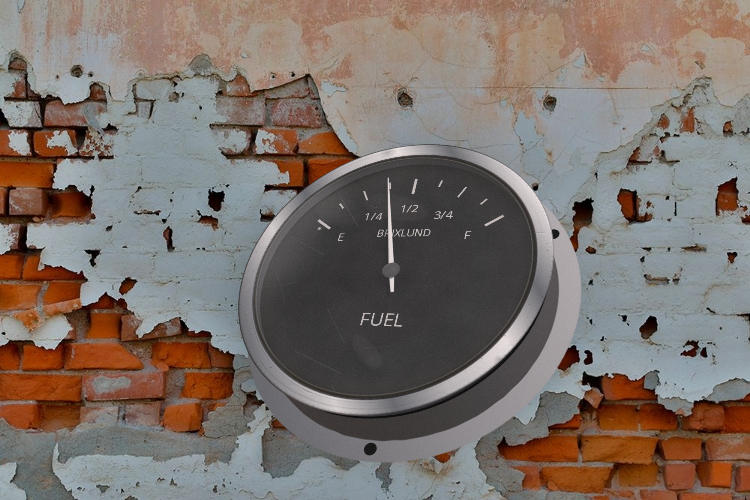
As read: **0.375**
